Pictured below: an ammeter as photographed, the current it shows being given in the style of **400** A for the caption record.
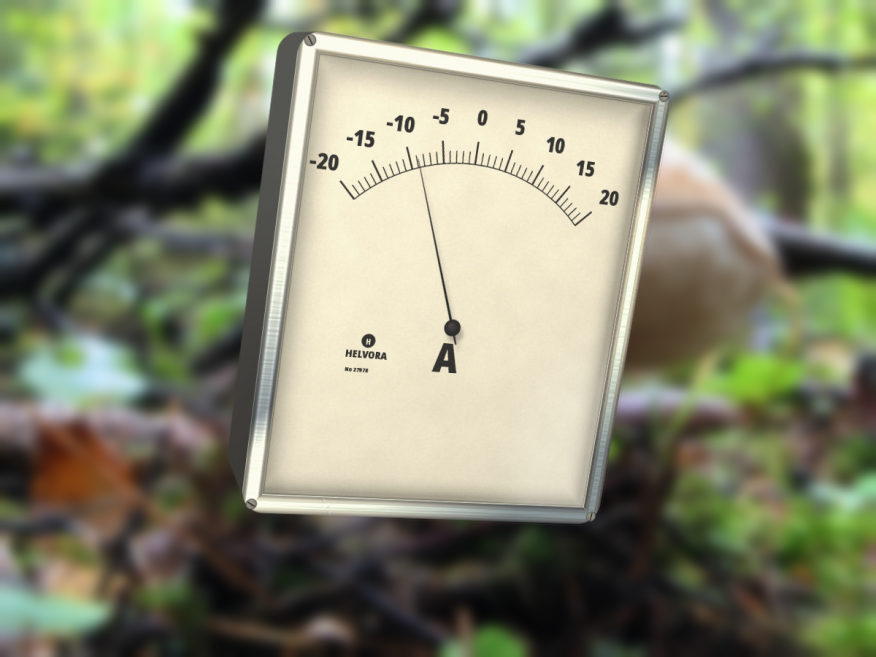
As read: **-9** A
